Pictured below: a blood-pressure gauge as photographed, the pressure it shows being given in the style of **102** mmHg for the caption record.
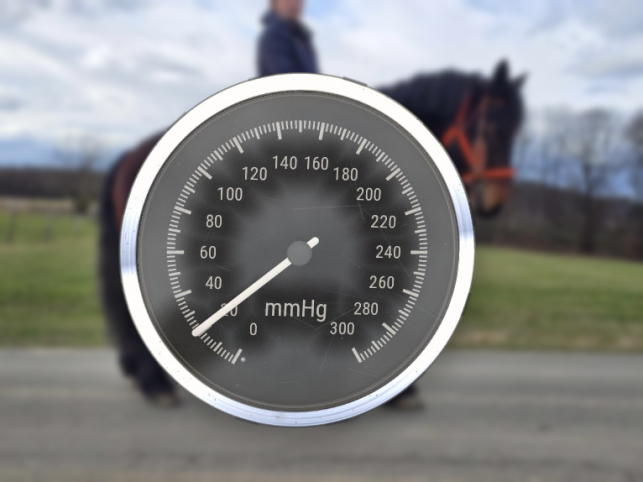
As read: **22** mmHg
